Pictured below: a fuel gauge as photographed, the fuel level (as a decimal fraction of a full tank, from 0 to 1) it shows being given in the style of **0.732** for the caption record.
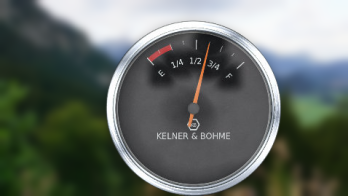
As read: **0.625**
